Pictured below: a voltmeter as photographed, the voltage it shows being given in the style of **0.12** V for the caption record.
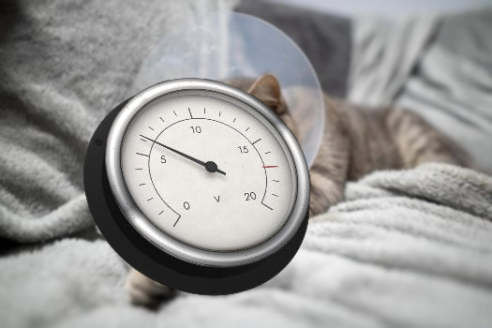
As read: **6** V
